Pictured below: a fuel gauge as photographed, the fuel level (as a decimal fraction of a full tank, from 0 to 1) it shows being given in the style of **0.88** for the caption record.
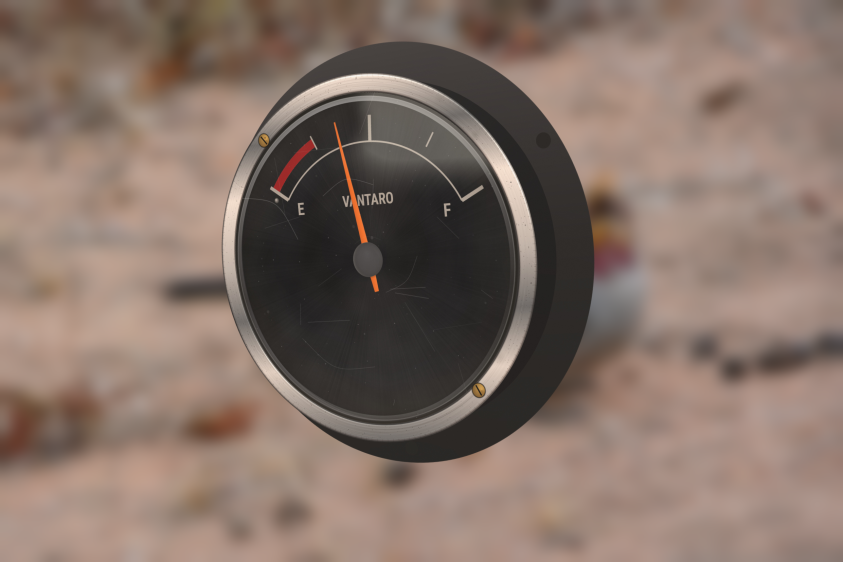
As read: **0.375**
